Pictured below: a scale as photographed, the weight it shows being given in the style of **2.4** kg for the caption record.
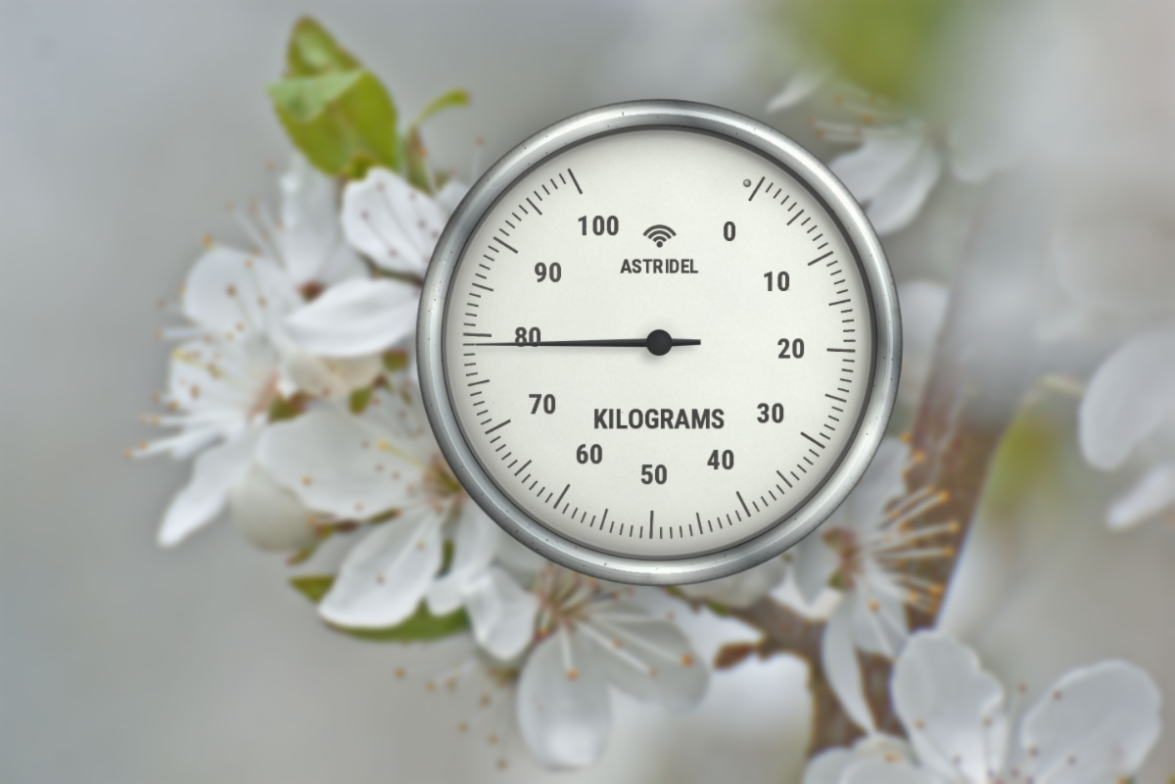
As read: **79** kg
